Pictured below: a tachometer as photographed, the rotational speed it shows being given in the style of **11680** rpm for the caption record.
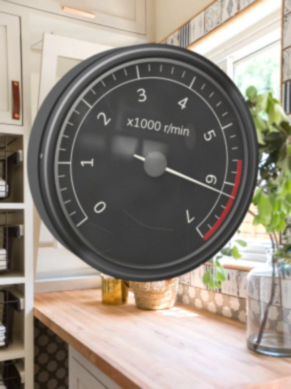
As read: **6200** rpm
